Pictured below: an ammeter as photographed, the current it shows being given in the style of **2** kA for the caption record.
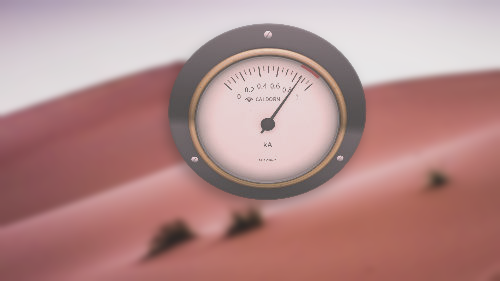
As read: **0.85** kA
